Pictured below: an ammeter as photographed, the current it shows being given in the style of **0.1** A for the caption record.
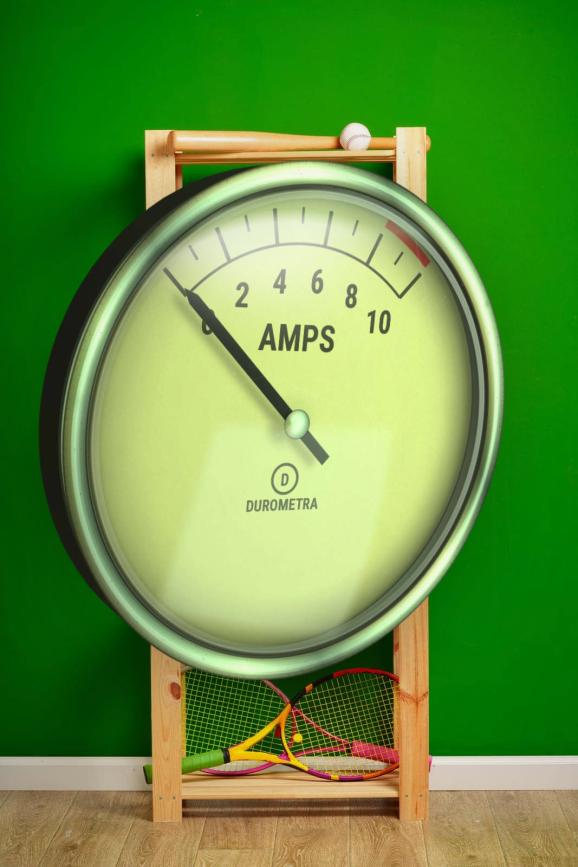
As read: **0** A
